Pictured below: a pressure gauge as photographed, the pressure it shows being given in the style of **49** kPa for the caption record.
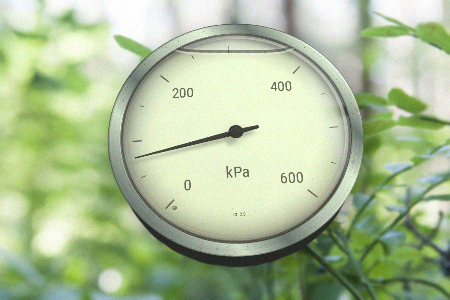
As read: **75** kPa
